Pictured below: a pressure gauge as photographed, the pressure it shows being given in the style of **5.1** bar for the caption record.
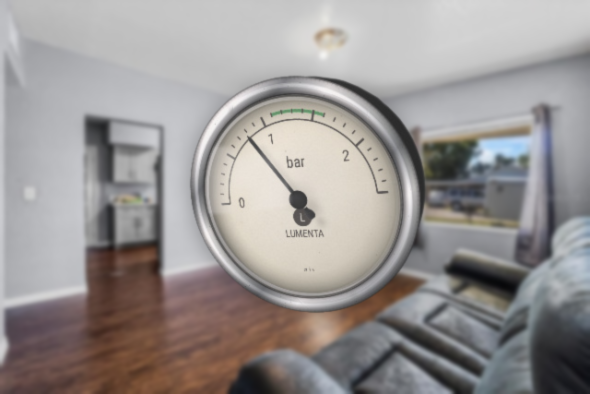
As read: **0.8** bar
